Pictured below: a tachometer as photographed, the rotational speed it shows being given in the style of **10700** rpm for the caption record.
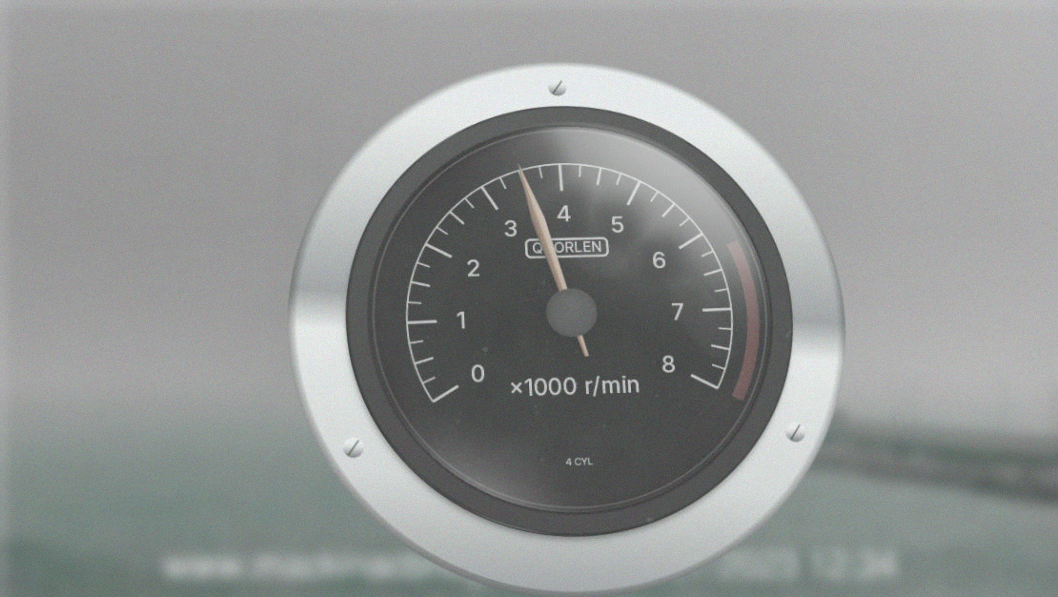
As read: **3500** rpm
